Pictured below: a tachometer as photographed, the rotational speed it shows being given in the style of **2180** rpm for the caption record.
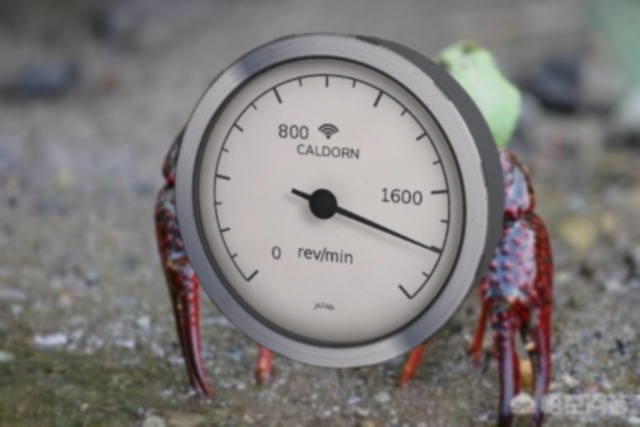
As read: **1800** rpm
